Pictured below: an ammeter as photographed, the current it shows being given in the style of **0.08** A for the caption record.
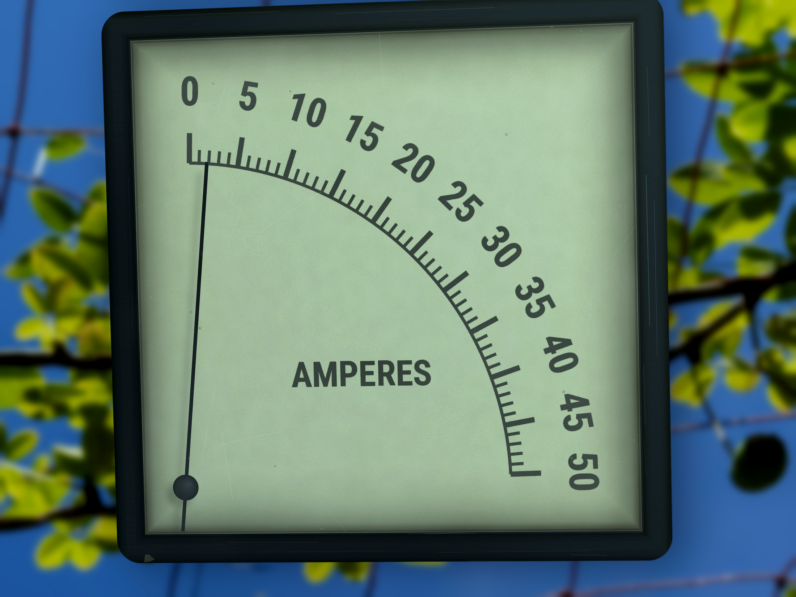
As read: **2** A
